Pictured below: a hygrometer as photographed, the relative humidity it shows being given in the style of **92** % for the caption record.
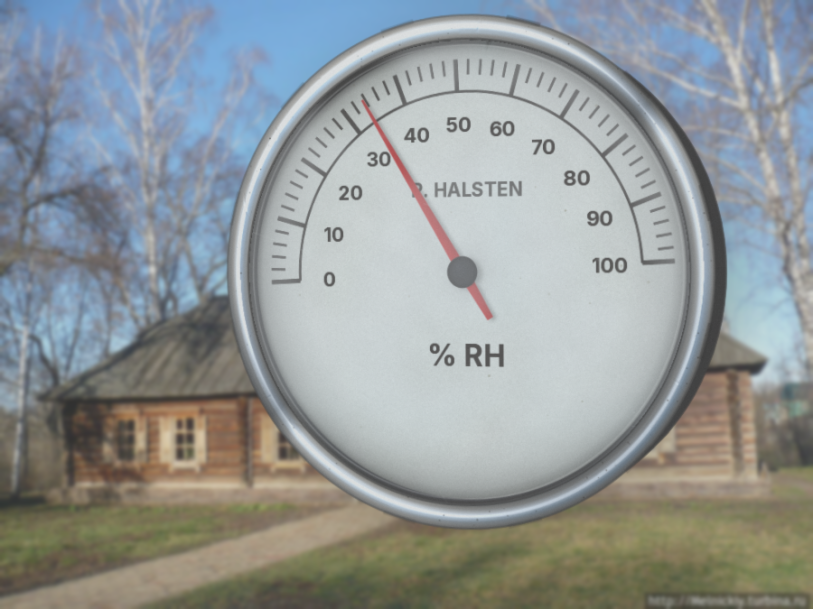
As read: **34** %
